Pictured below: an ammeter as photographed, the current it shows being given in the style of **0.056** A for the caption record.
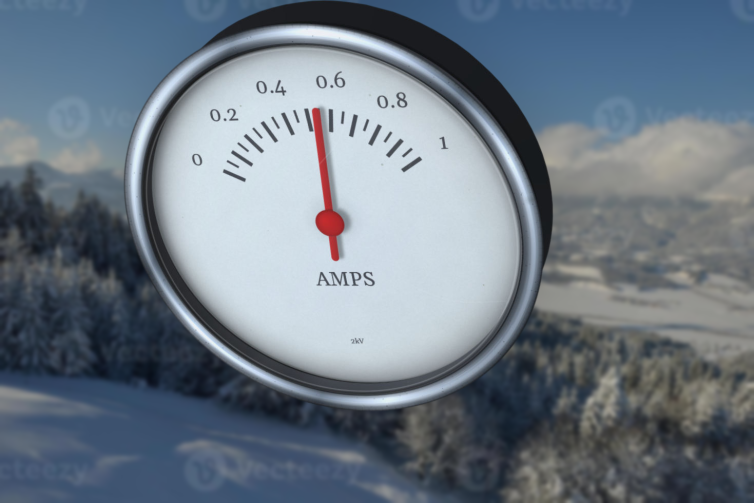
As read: **0.55** A
